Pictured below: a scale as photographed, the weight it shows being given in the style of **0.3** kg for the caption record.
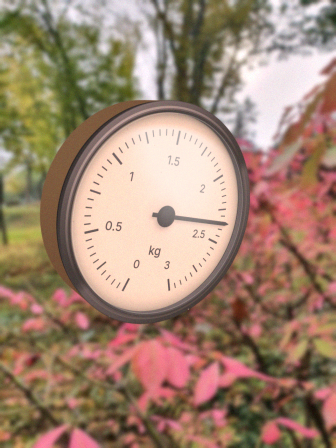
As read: **2.35** kg
